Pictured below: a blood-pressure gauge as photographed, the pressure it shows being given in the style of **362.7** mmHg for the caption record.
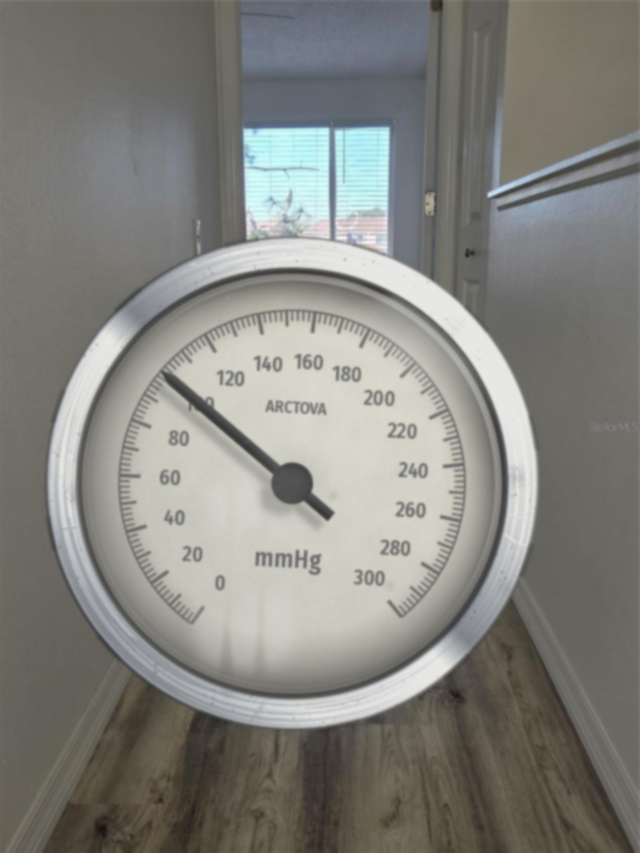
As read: **100** mmHg
